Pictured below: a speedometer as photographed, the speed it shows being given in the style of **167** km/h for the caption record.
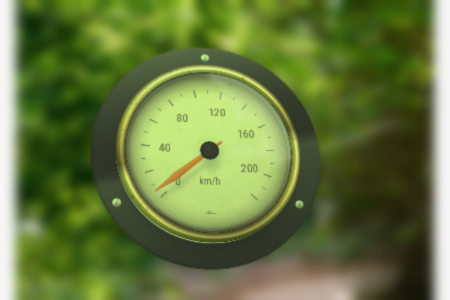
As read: **5** km/h
